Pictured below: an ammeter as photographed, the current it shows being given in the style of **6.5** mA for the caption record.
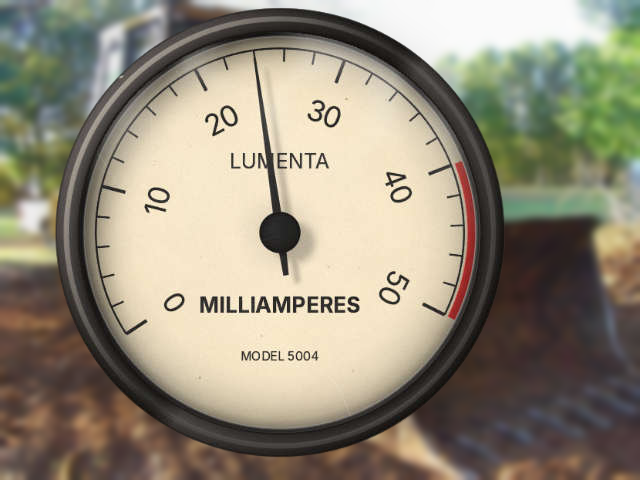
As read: **24** mA
